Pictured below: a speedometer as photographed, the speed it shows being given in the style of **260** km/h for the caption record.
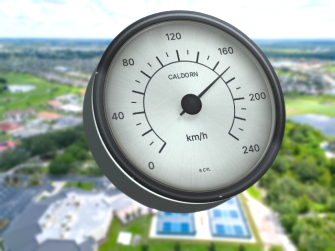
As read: **170** km/h
